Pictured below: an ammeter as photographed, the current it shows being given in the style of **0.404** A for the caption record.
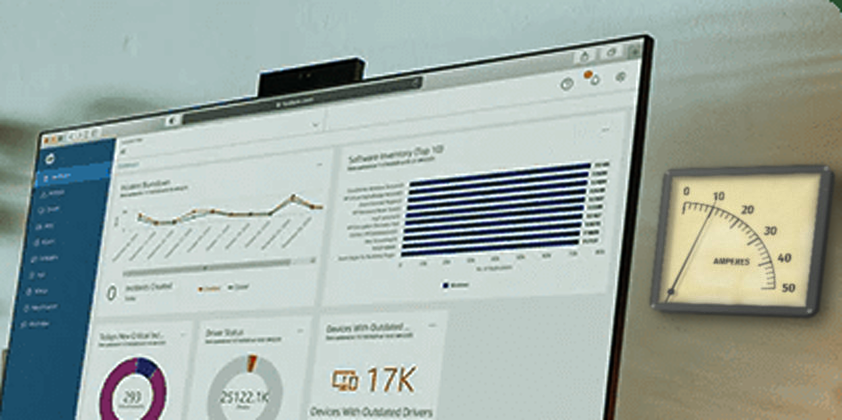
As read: **10** A
